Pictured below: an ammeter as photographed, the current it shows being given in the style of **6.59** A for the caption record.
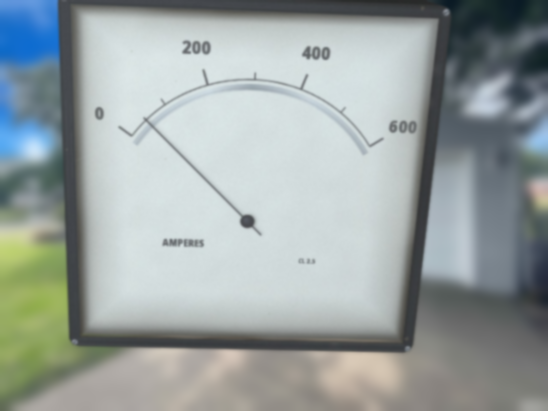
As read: **50** A
